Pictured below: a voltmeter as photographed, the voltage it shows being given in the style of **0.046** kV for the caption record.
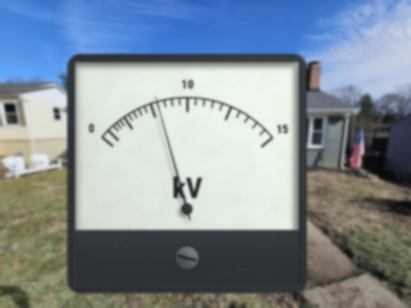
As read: **8** kV
